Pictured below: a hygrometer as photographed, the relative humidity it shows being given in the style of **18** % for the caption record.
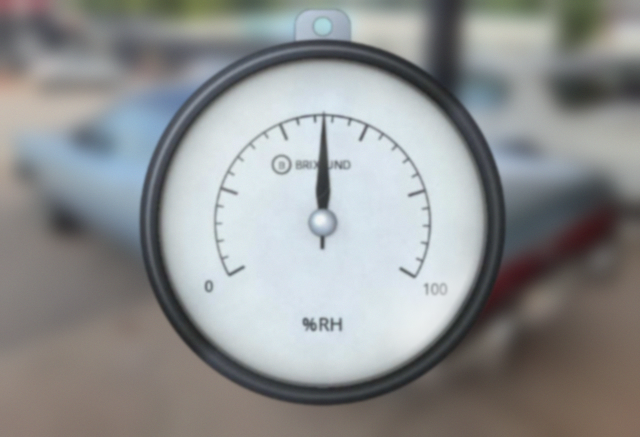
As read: **50** %
